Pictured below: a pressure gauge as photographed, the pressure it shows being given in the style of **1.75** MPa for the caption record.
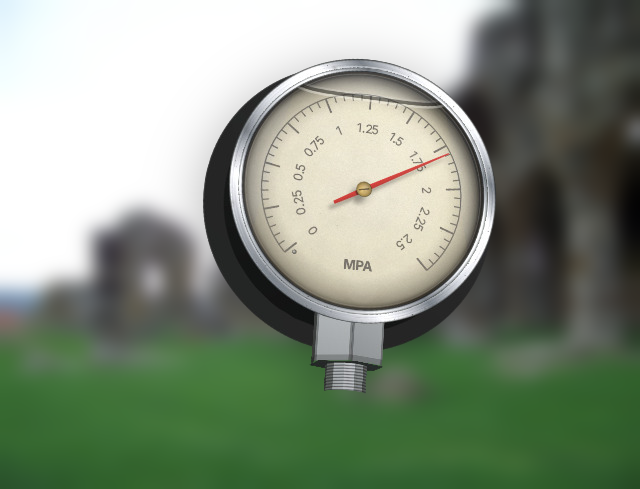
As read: **1.8** MPa
